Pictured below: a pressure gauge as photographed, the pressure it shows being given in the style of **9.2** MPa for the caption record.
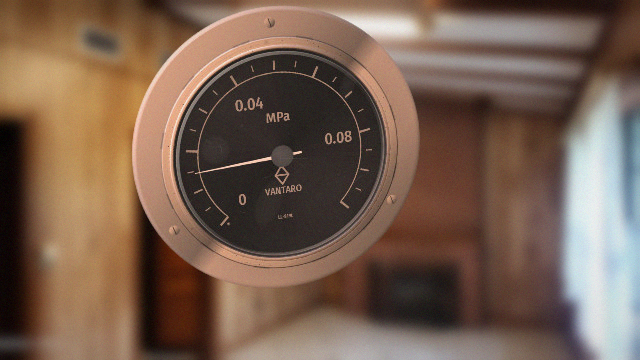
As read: **0.015** MPa
